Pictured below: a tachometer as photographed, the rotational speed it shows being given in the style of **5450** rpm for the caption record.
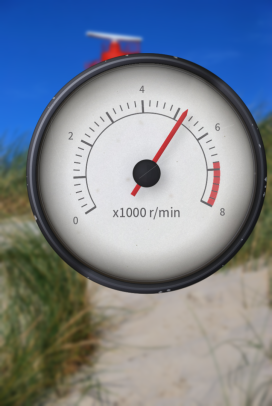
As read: **5200** rpm
